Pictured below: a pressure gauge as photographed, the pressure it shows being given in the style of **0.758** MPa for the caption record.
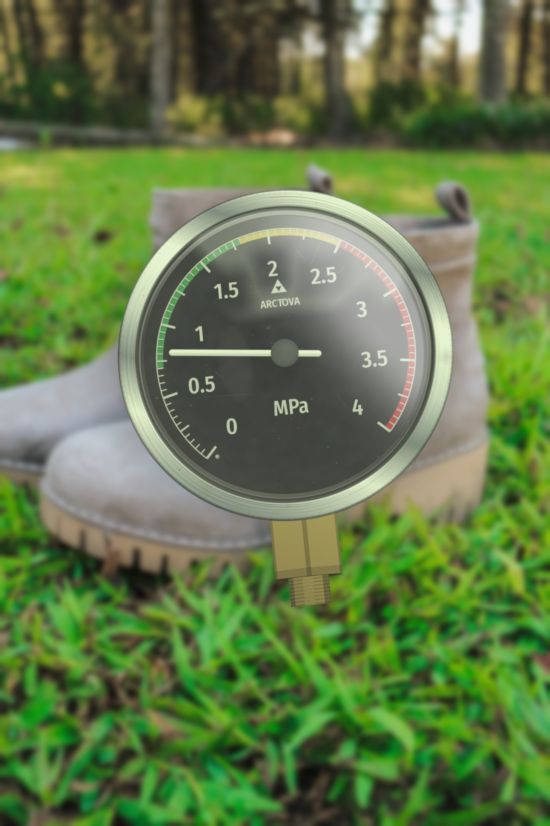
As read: **0.8** MPa
